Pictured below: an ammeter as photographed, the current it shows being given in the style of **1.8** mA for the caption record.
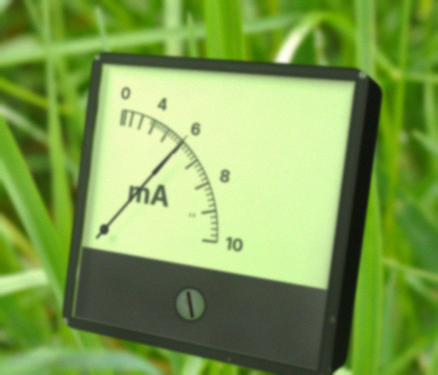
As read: **6** mA
